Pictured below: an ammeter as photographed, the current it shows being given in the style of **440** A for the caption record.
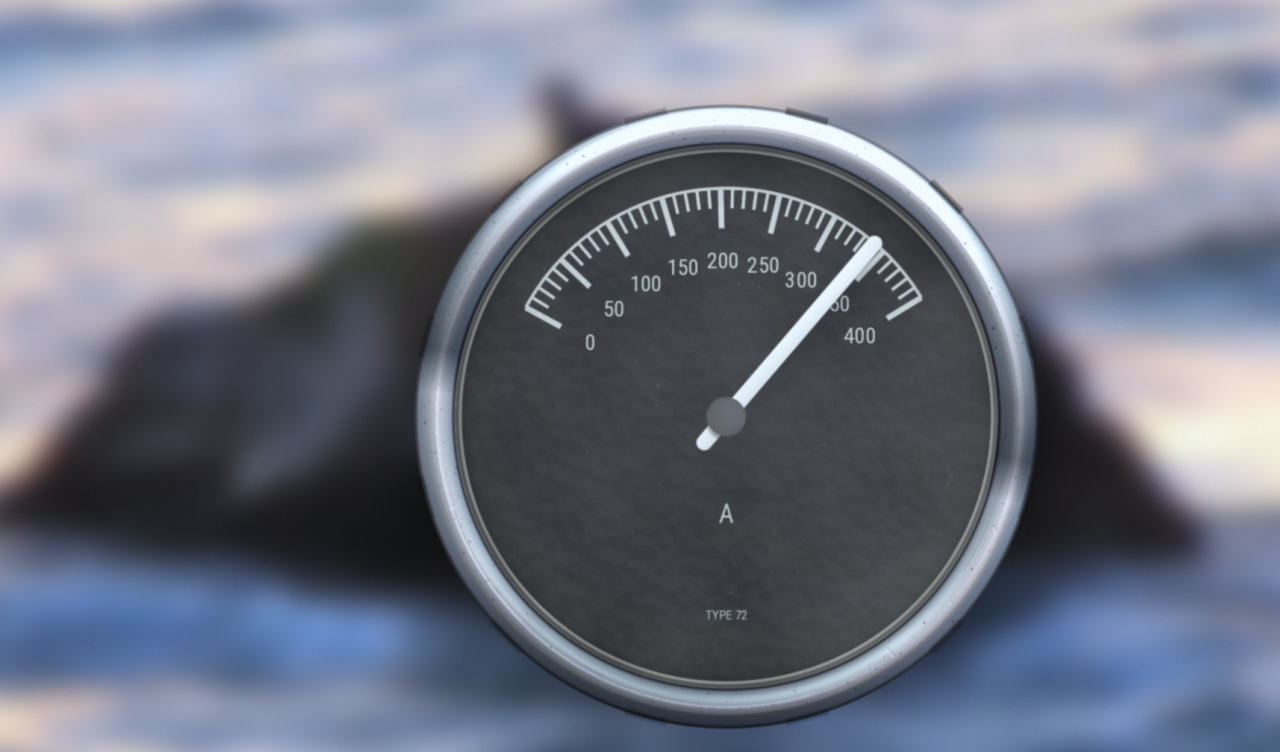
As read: **340** A
